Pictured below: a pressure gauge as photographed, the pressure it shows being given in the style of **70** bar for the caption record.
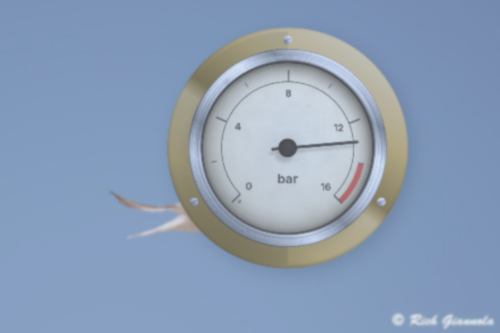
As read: **13** bar
